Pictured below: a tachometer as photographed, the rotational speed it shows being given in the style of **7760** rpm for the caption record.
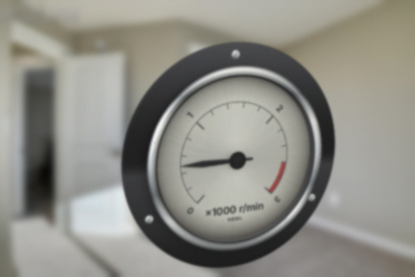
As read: **500** rpm
